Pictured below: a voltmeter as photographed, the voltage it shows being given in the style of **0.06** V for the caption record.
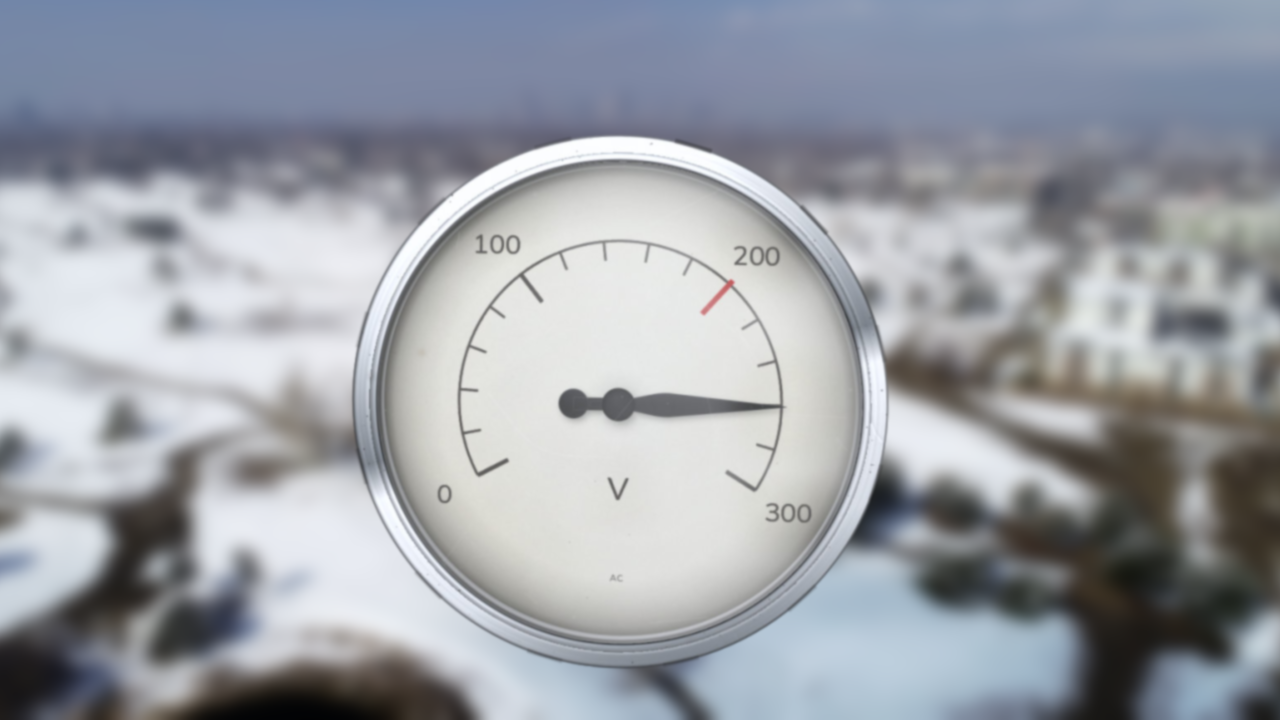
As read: **260** V
